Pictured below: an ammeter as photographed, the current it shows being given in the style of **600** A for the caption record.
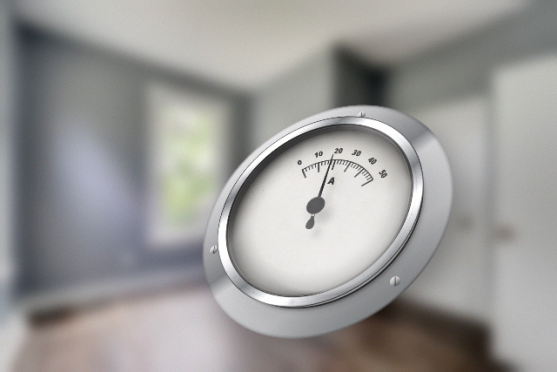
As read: **20** A
